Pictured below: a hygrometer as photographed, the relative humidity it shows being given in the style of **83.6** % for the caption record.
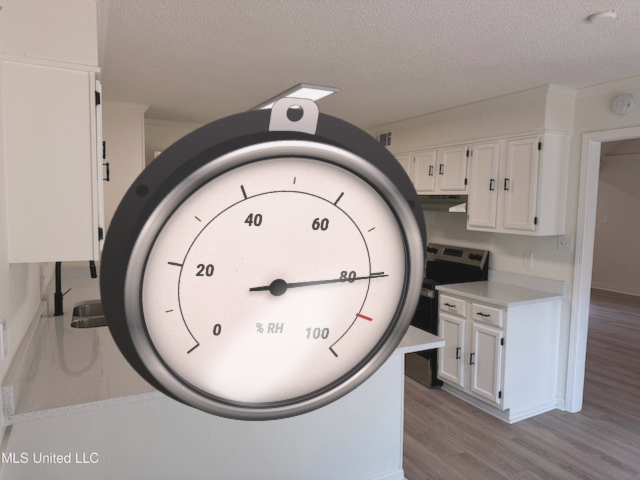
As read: **80** %
